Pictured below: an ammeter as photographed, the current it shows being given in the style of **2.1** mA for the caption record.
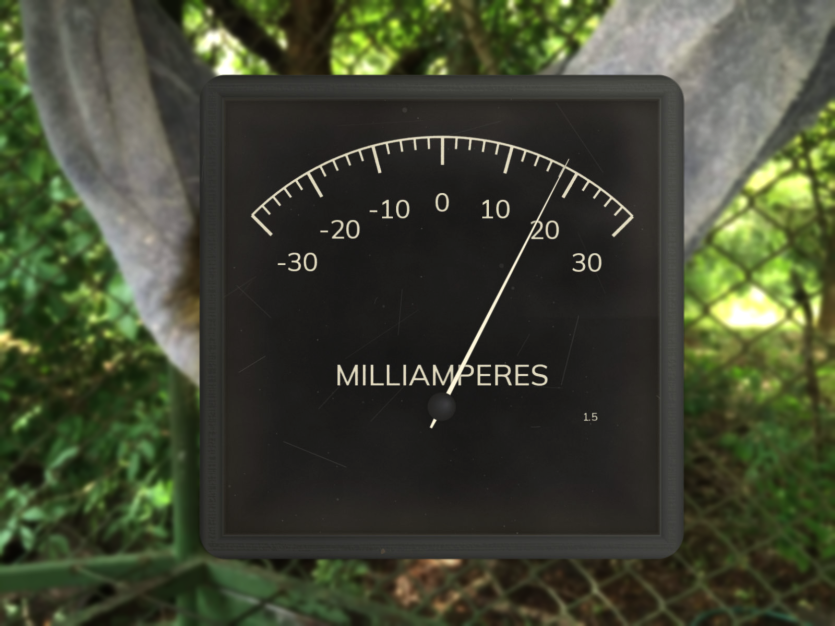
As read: **18** mA
